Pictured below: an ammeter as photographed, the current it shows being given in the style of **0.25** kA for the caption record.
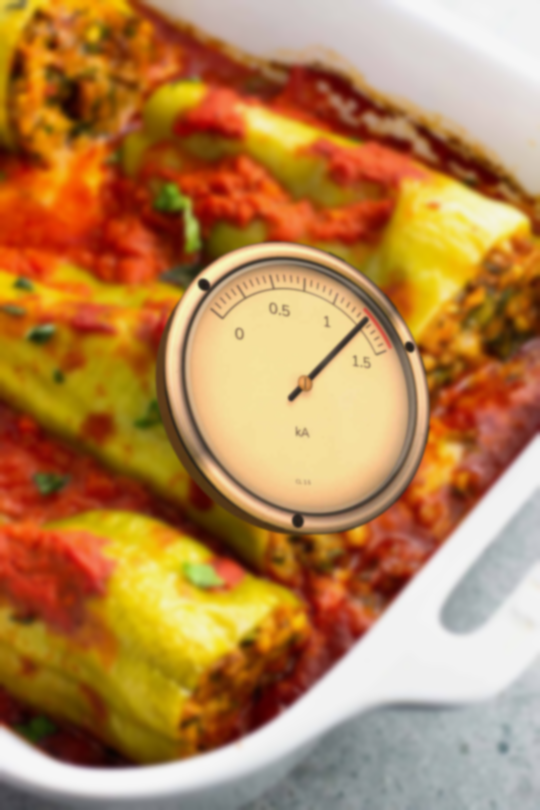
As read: **1.25** kA
